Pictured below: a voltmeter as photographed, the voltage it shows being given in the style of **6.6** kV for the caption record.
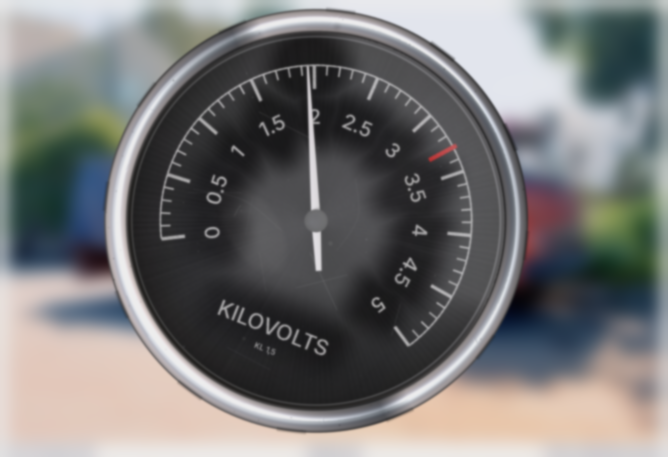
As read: **1.95** kV
